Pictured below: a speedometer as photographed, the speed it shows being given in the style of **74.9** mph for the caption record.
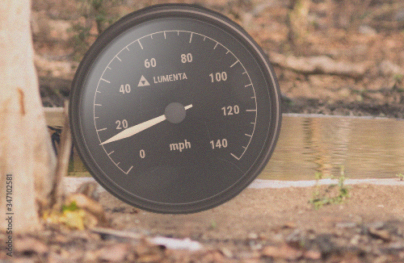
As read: **15** mph
